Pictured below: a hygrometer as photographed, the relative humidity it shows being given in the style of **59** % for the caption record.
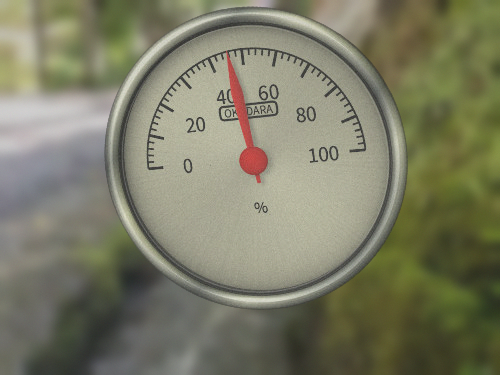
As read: **46** %
